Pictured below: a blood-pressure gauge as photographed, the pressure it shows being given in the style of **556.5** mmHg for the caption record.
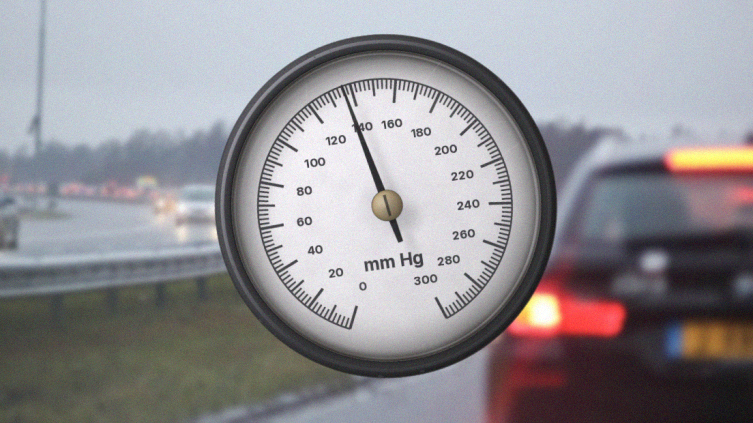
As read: **136** mmHg
